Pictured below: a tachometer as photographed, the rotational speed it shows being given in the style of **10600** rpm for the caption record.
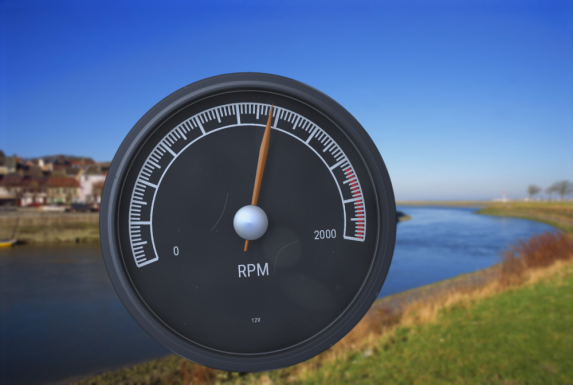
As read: **1160** rpm
